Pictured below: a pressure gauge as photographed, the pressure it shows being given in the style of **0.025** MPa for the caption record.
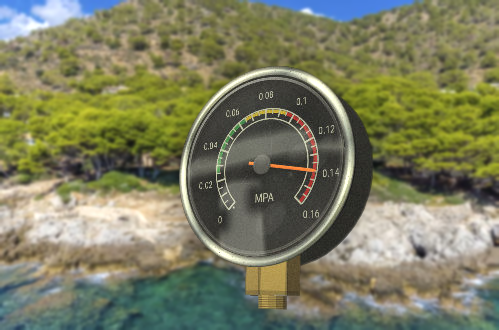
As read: **0.14** MPa
